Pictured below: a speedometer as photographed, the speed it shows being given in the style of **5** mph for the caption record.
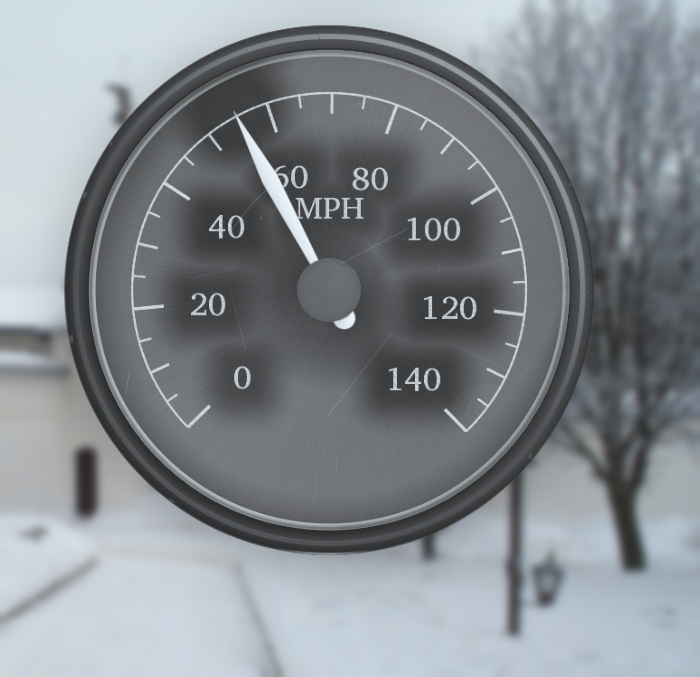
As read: **55** mph
